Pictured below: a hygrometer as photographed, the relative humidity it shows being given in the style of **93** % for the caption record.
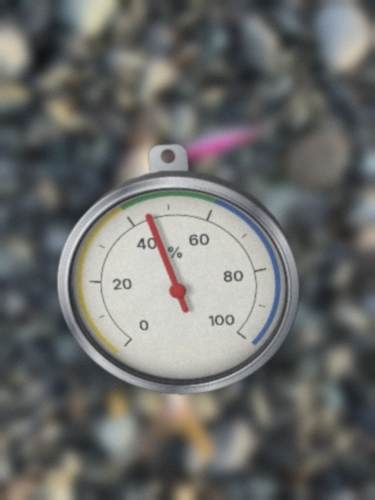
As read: **45** %
